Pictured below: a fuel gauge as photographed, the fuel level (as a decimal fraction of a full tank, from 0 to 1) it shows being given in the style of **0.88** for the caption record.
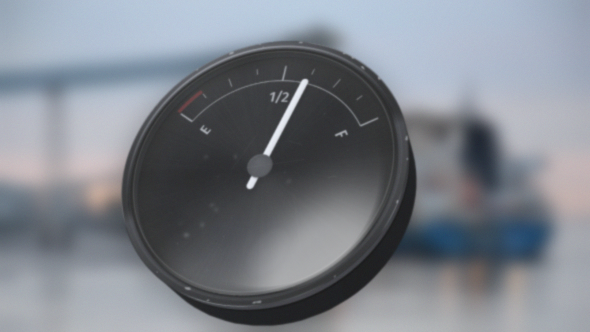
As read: **0.625**
